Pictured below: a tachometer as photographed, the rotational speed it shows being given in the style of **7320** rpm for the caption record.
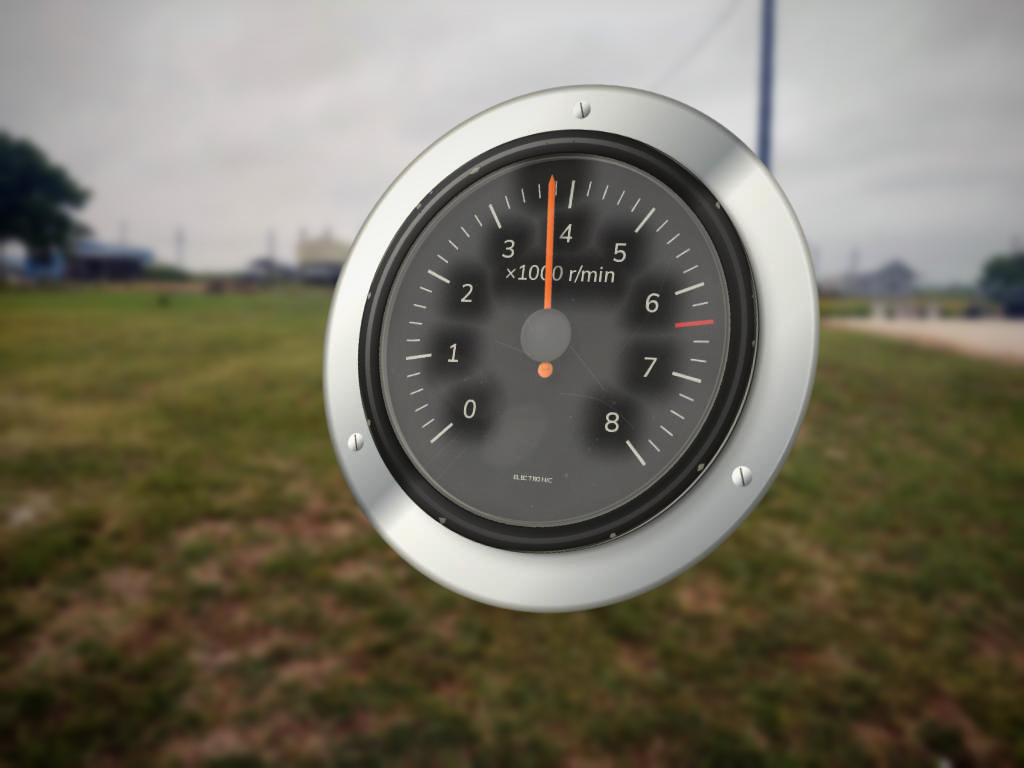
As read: **3800** rpm
